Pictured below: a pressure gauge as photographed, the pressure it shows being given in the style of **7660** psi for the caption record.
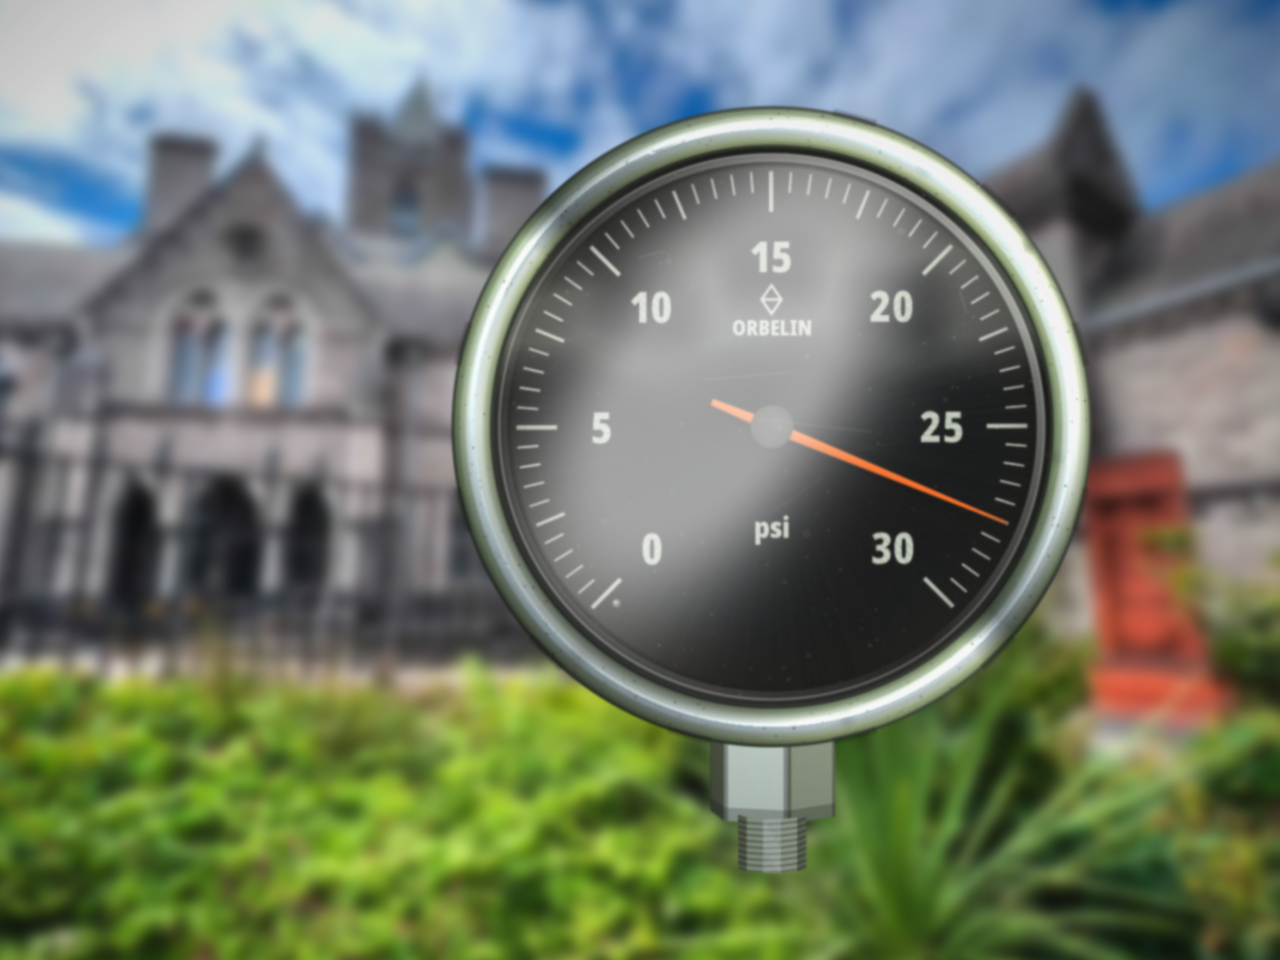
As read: **27.5** psi
